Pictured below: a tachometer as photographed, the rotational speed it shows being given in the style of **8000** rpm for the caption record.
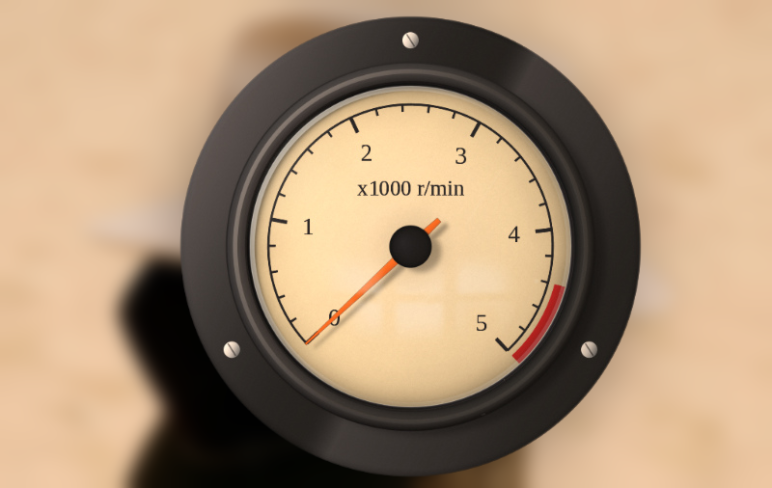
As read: **0** rpm
